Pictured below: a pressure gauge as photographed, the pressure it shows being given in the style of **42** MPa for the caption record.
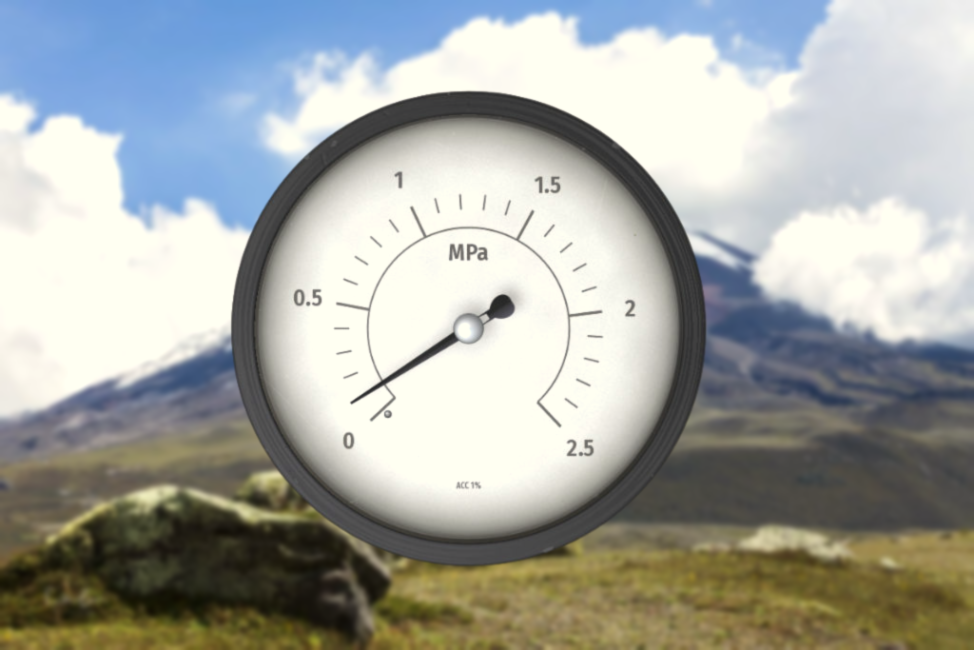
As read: **0.1** MPa
